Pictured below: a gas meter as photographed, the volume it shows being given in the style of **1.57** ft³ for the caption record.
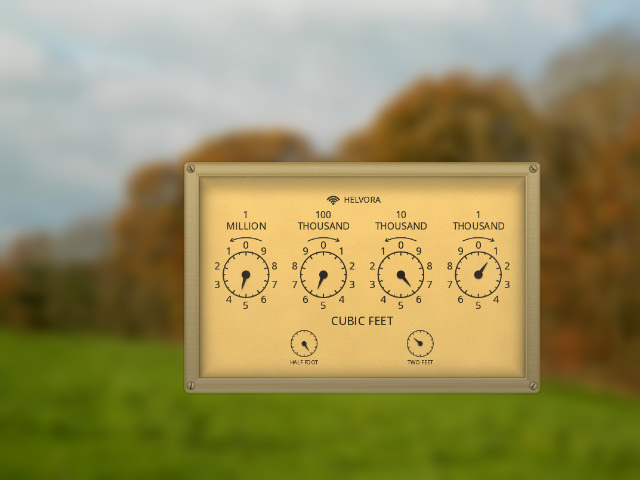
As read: **456100** ft³
